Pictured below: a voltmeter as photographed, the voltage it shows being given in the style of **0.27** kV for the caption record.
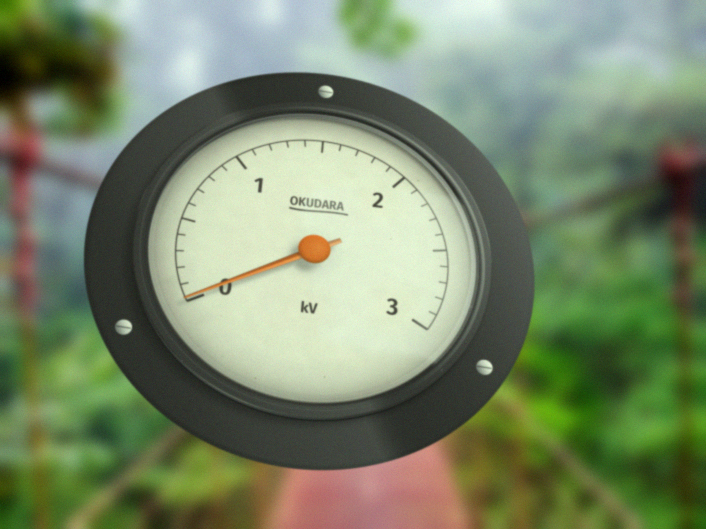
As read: **0** kV
